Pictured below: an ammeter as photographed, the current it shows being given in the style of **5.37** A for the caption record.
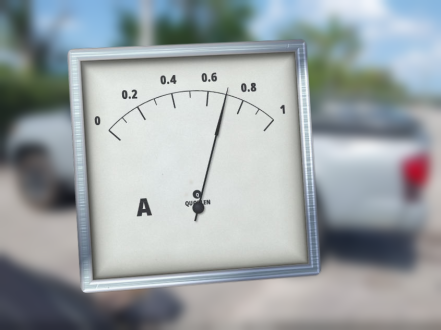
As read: **0.7** A
